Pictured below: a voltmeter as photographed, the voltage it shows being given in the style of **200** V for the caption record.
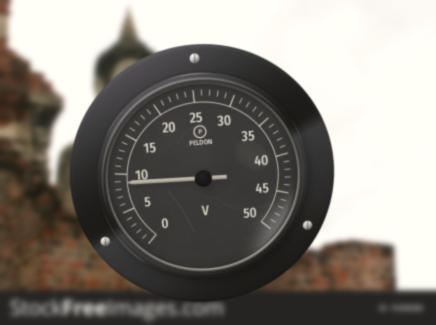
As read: **9** V
